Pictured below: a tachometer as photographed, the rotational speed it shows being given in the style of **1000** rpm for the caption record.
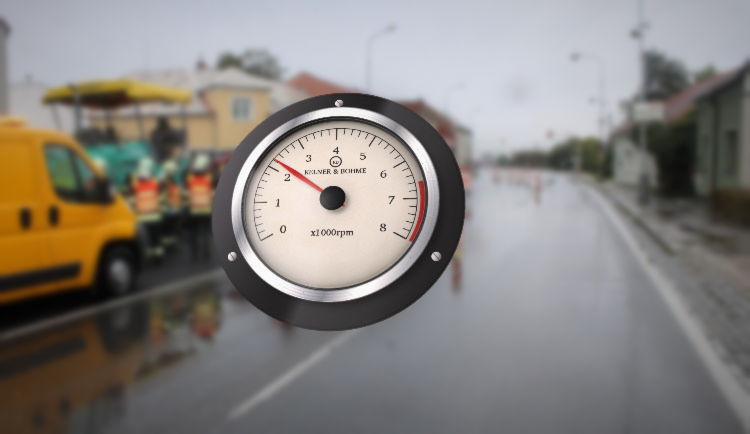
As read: **2200** rpm
